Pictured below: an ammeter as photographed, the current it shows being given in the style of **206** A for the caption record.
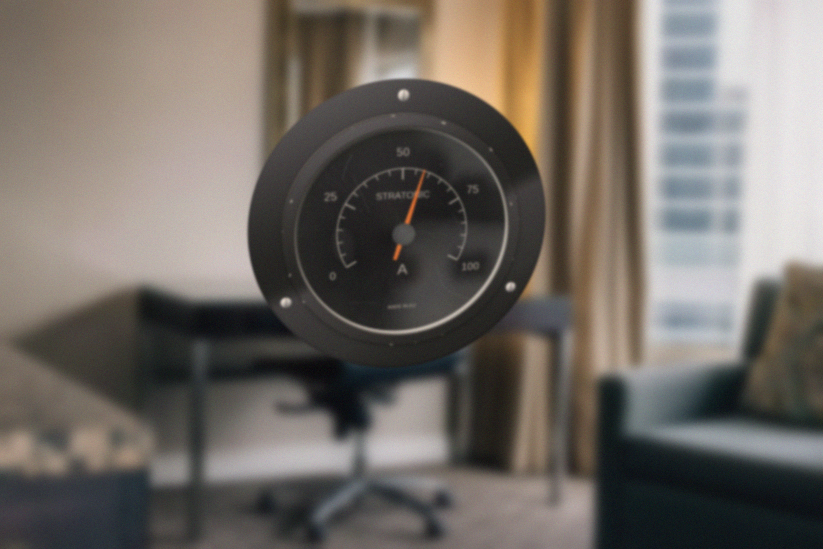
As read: **57.5** A
